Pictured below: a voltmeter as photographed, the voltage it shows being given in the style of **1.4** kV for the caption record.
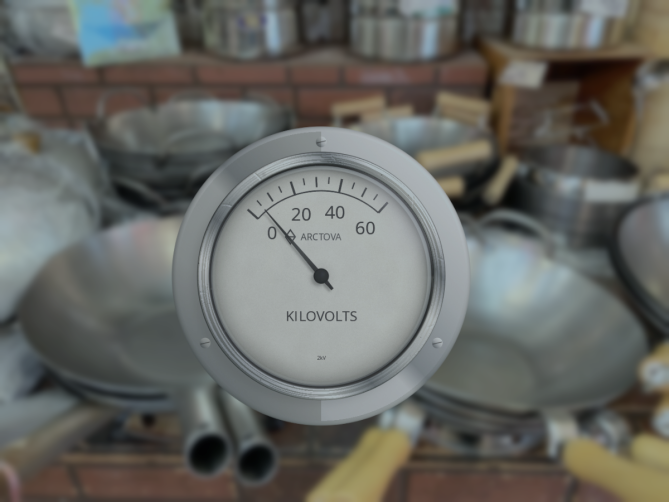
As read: **5** kV
